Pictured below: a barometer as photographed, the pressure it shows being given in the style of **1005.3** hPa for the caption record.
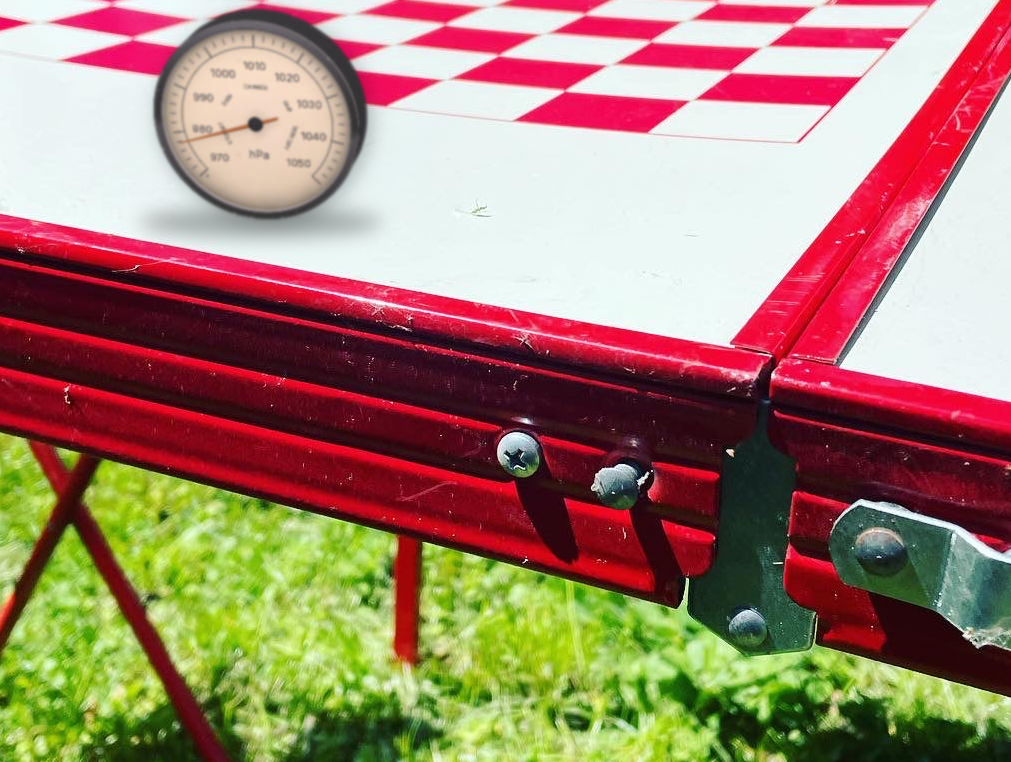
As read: **978** hPa
